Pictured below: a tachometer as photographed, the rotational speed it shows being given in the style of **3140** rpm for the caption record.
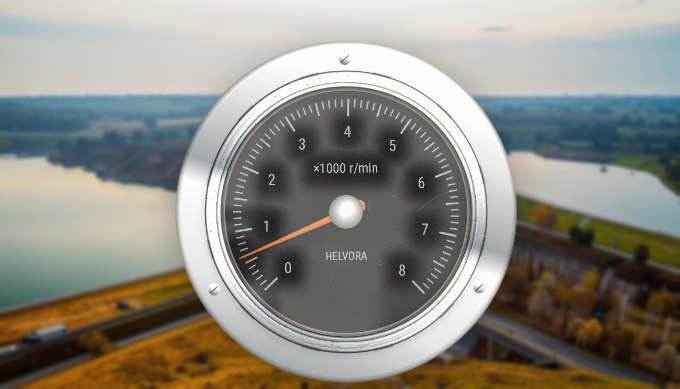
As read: **600** rpm
